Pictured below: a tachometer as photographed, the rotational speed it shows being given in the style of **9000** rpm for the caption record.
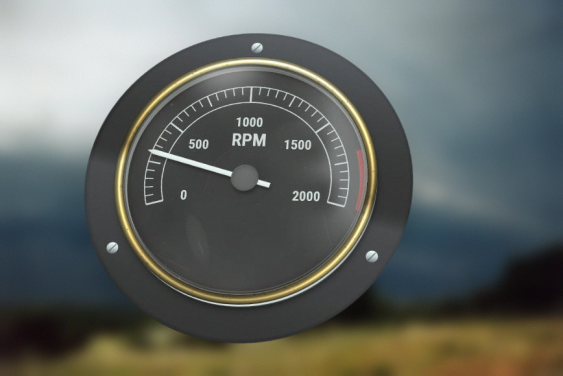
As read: **300** rpm
